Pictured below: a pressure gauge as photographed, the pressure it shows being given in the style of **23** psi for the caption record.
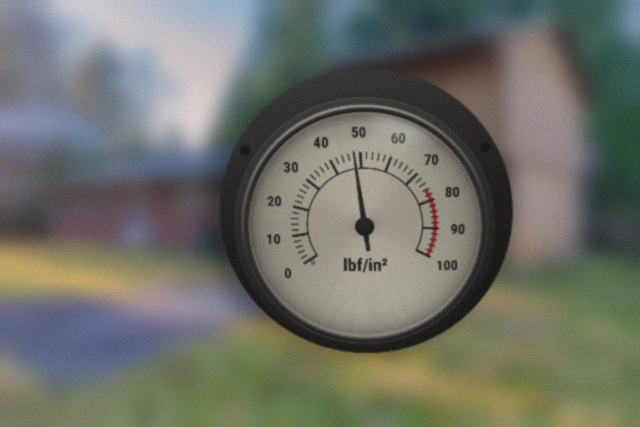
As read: **48** psi
